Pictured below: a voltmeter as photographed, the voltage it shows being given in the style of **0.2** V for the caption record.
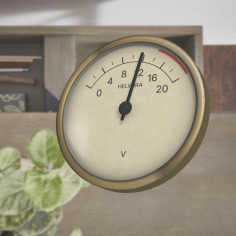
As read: **12** V
